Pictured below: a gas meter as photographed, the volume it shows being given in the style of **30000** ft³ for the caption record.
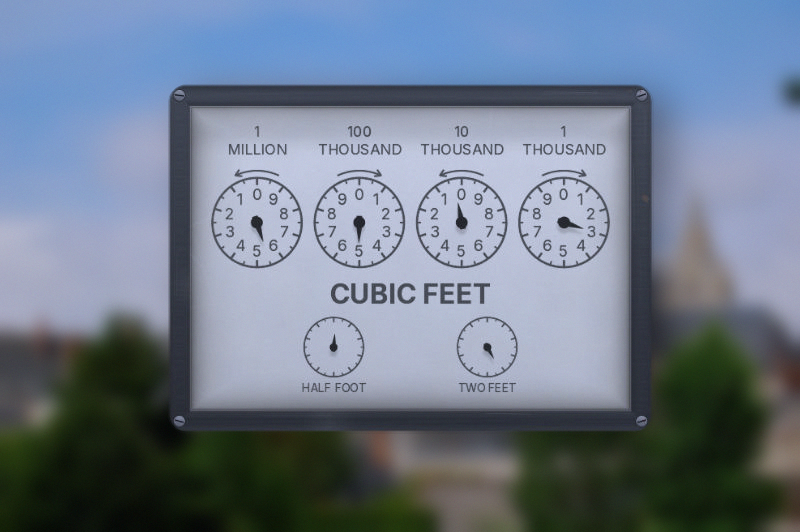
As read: **550300** ft³
